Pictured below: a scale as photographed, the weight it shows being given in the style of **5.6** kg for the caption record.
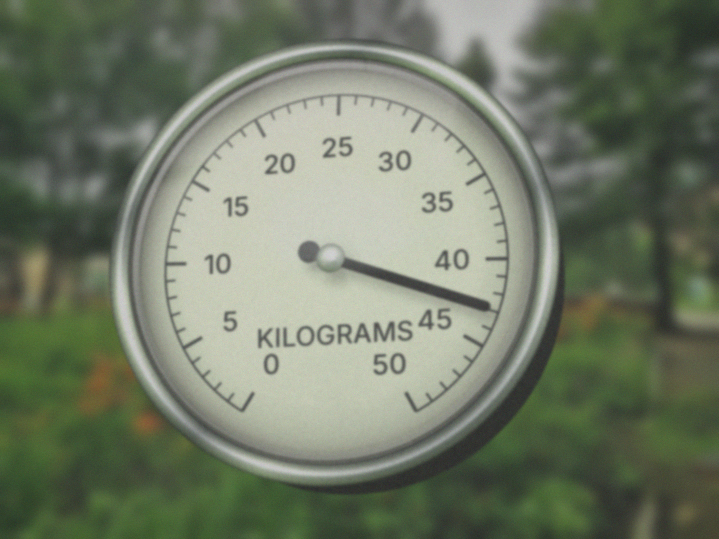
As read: **43** kg
